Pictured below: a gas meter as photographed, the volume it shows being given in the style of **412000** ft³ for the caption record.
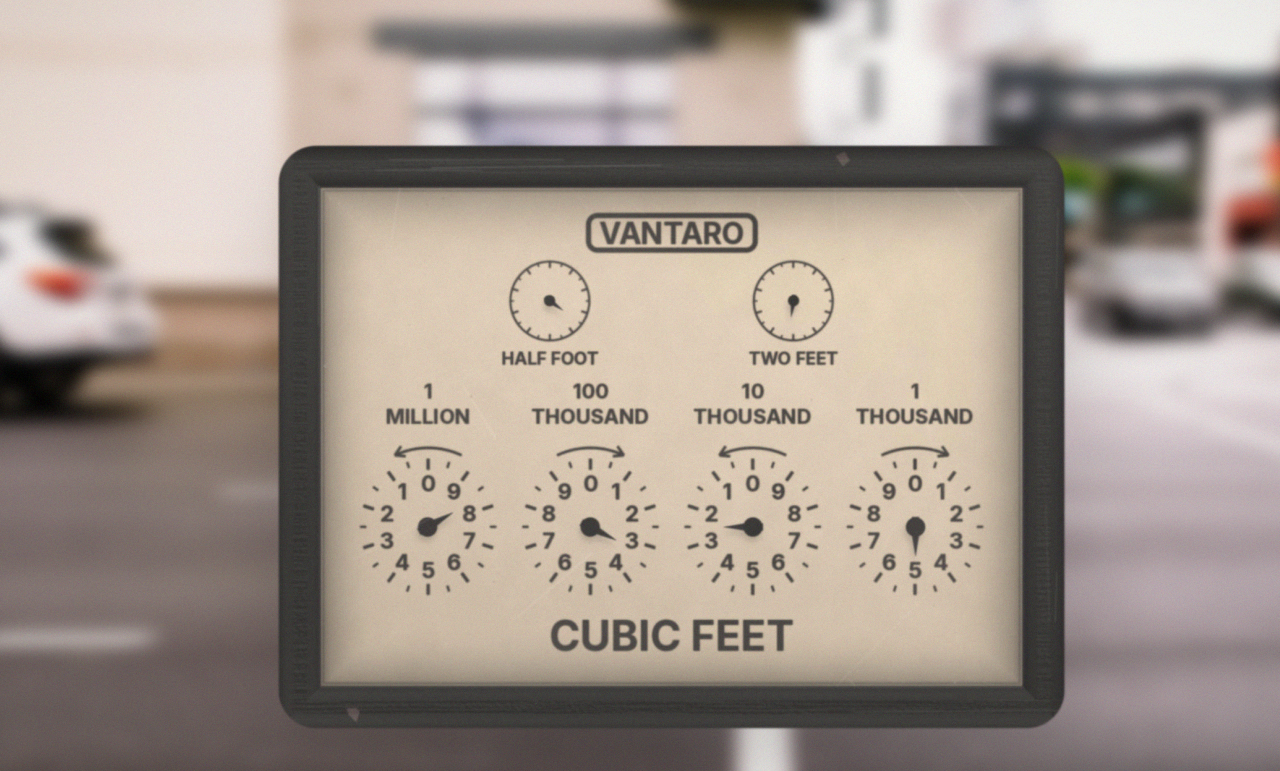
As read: **832500** ft³
